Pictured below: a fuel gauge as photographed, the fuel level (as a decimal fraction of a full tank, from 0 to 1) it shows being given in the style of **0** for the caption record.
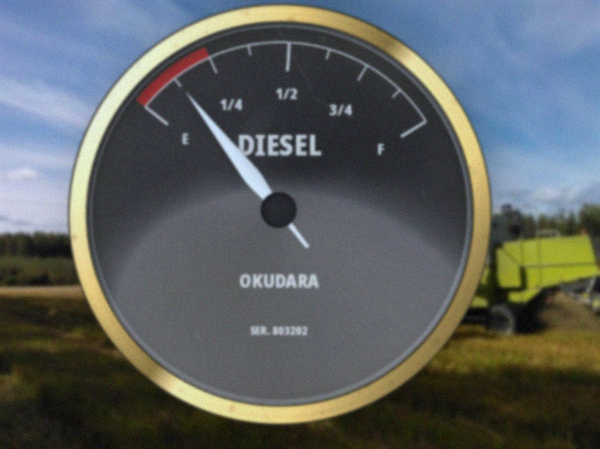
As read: **0.125**
